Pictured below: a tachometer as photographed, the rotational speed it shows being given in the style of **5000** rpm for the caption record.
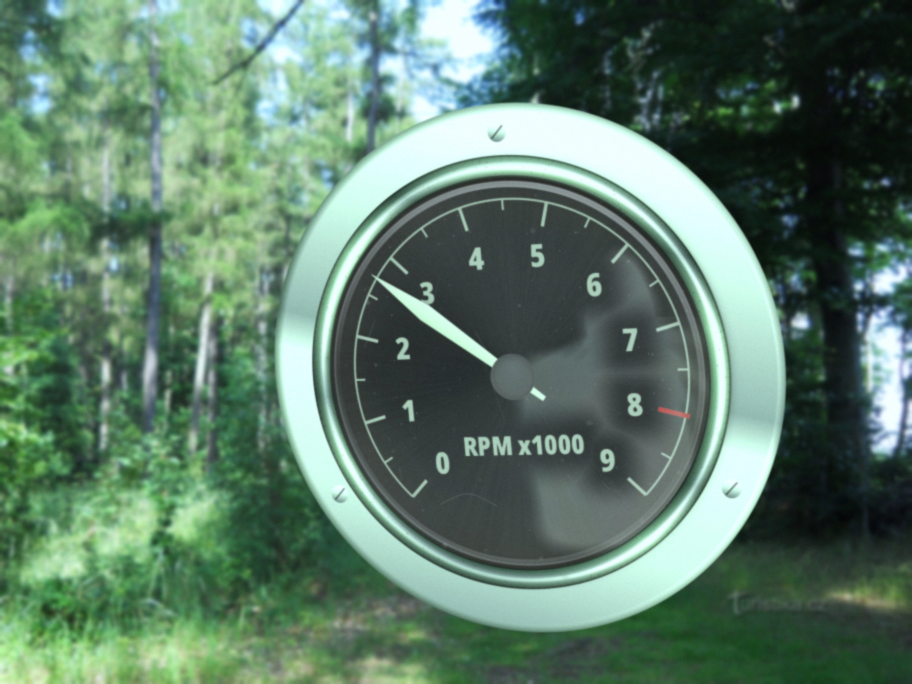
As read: **2750** rpm
